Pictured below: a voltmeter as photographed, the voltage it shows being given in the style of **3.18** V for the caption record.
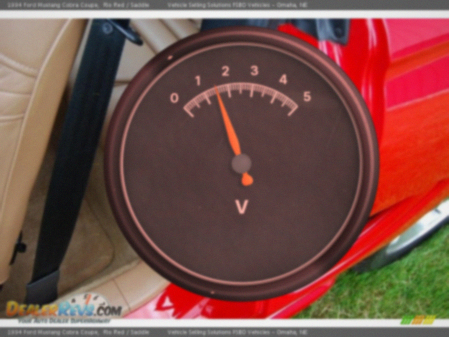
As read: **1.5** V
